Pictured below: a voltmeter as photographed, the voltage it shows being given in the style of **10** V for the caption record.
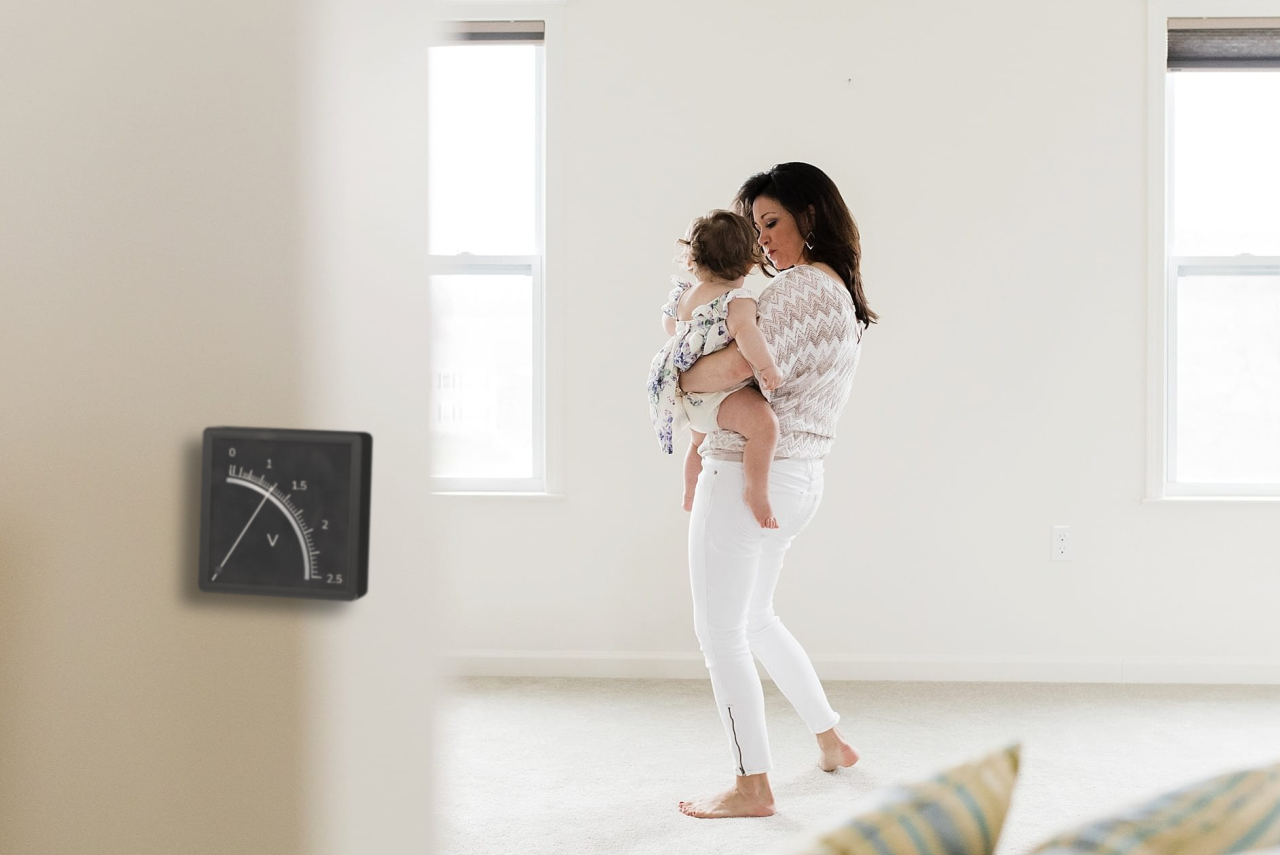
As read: **1.25** V
